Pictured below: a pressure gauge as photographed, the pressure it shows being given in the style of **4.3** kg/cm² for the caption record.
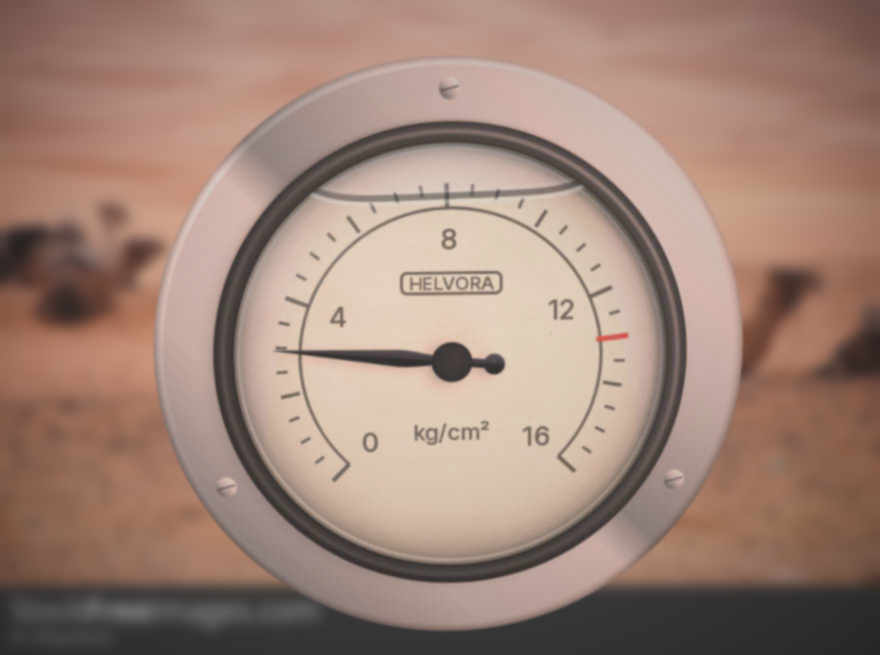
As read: **3** kg/cm²
